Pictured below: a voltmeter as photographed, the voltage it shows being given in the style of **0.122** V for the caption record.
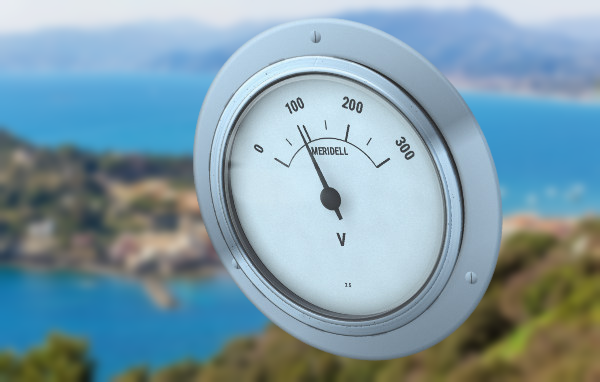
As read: **100** V
